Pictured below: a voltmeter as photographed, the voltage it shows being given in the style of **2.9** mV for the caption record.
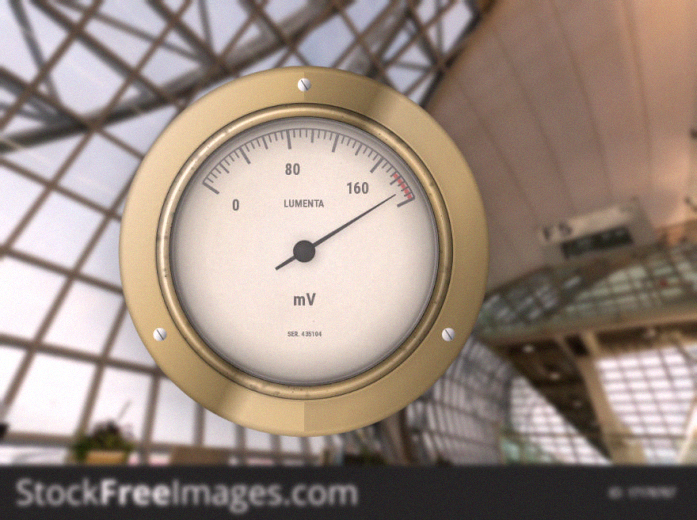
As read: **190** mV
